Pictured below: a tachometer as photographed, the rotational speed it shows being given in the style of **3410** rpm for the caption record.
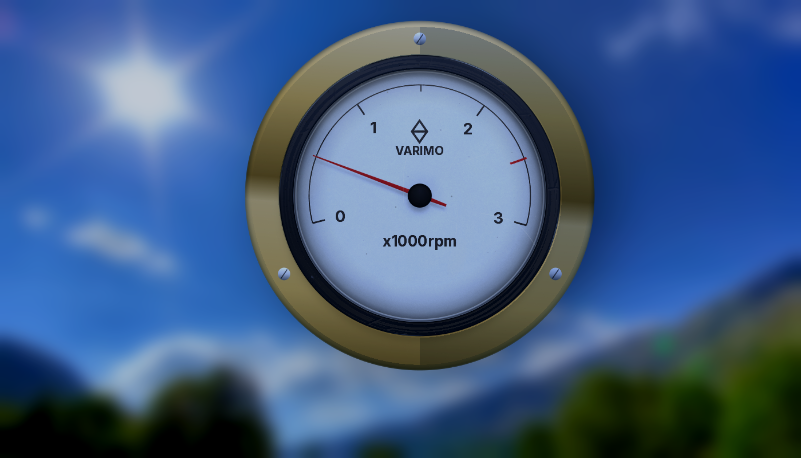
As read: **500** rpm
